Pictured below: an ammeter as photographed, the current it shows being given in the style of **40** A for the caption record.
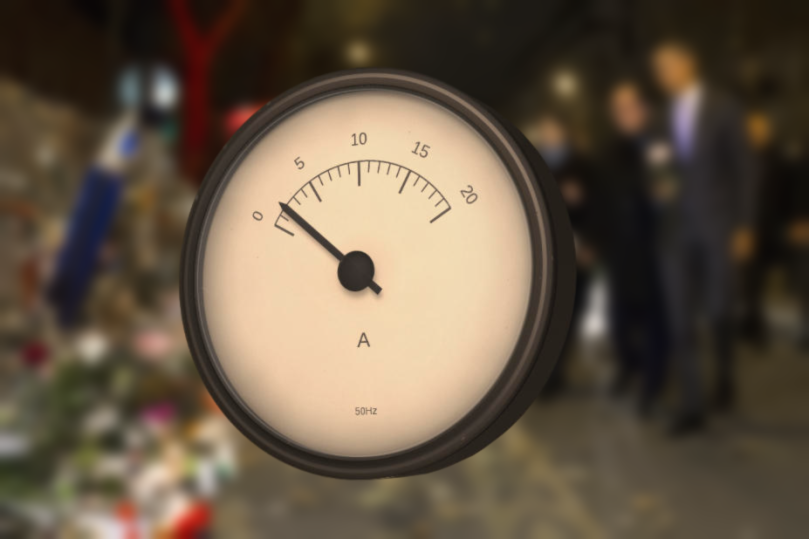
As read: **2** A
